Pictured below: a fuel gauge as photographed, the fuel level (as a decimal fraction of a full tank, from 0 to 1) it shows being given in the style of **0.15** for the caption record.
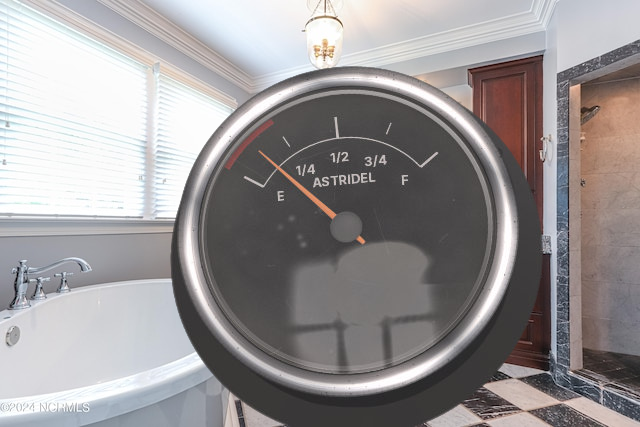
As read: **0.125**
